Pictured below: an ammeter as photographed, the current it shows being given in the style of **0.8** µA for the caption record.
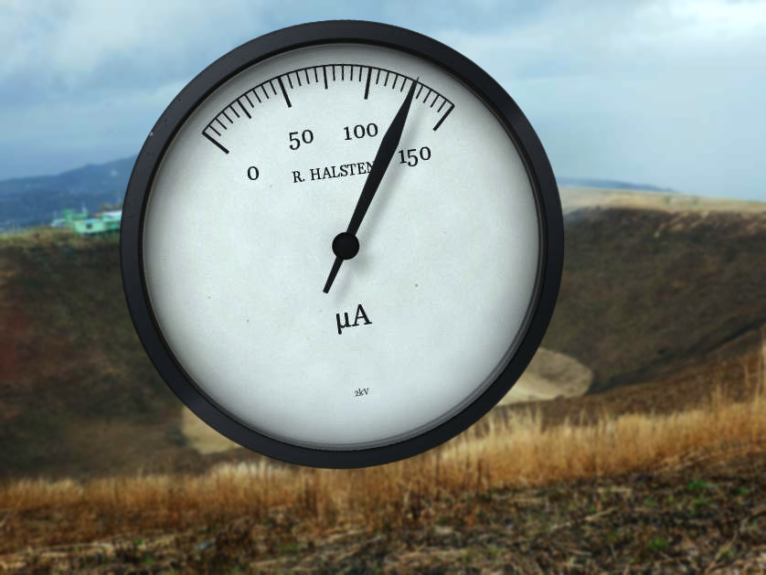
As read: **125** µA
